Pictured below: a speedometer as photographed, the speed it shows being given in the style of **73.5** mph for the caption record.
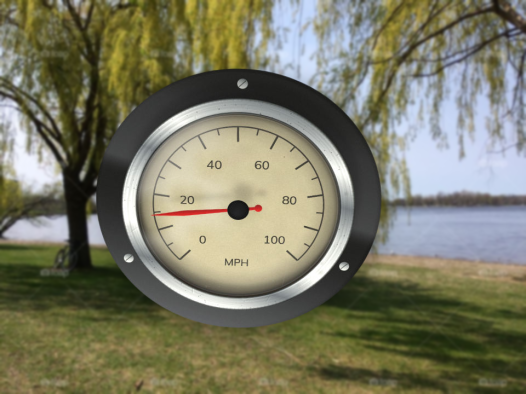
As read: **15** mph
